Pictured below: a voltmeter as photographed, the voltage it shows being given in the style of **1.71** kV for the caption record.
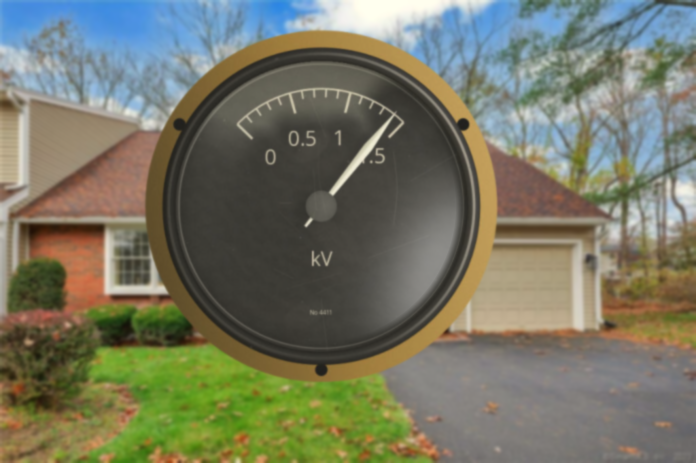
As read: **1.4** kV
